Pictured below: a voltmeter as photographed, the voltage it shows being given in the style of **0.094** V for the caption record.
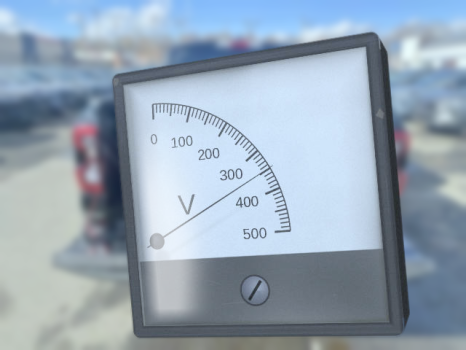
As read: **350** V
